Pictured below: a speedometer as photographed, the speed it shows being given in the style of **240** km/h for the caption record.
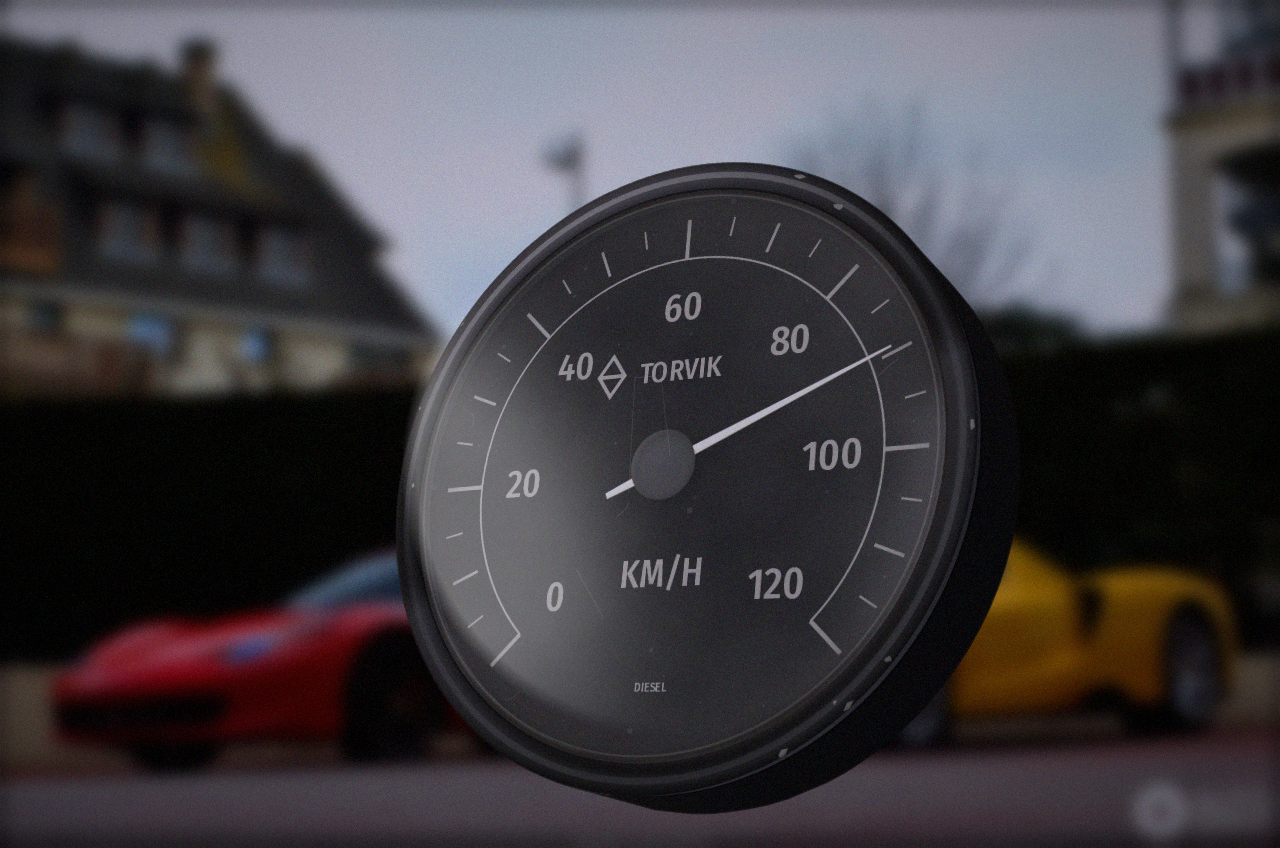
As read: **90** km/h
